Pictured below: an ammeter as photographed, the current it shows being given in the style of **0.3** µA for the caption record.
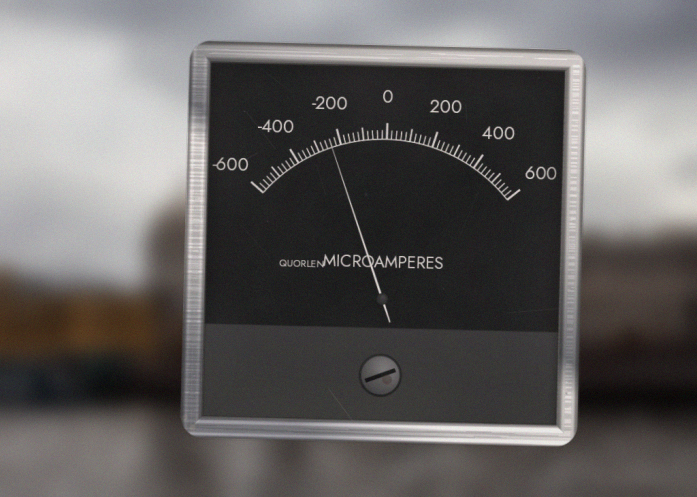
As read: **-240** µA
